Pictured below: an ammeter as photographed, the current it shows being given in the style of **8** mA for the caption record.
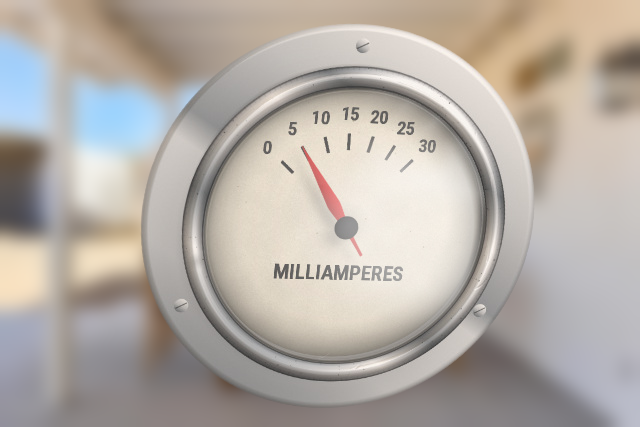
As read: **5** mA
